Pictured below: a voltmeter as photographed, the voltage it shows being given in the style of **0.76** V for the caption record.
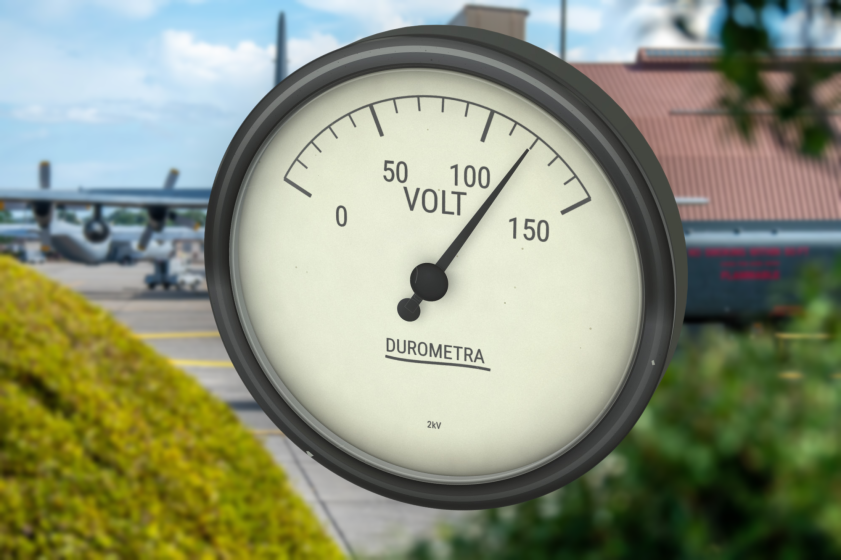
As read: **120** V
